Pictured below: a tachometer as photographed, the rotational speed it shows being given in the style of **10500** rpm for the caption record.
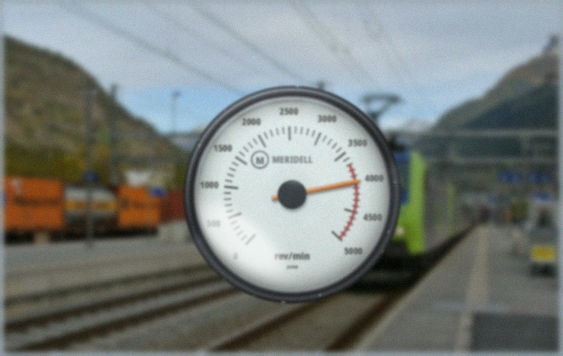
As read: **4000** rpm
